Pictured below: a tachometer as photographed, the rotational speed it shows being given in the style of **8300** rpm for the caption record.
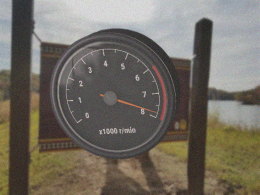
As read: **7750** rpm
